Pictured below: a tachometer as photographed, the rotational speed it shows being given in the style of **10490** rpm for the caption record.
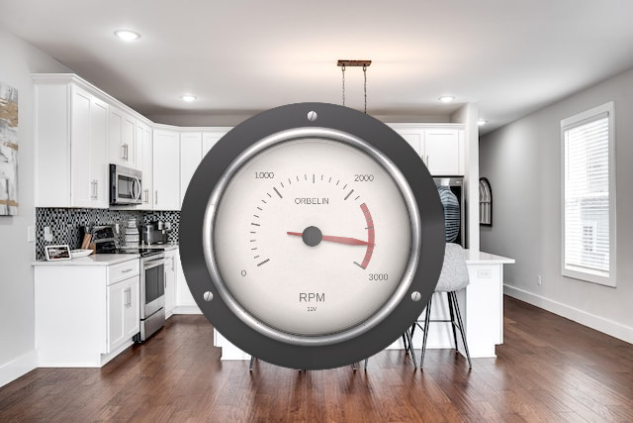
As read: **2700** rpm
